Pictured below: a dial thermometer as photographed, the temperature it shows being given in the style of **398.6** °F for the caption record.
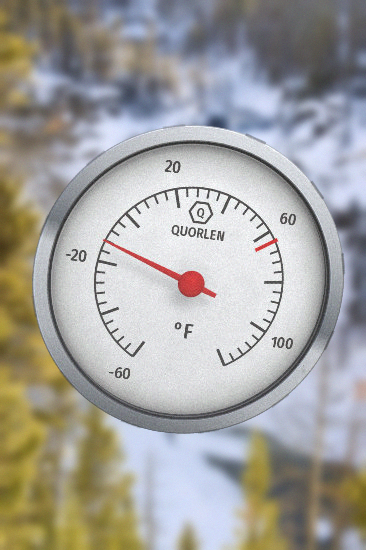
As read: **-12** °F
